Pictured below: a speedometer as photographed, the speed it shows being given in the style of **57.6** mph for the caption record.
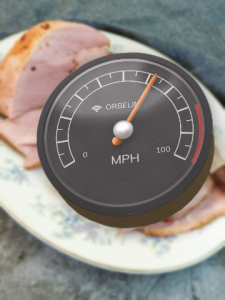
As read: **62.5** mph
